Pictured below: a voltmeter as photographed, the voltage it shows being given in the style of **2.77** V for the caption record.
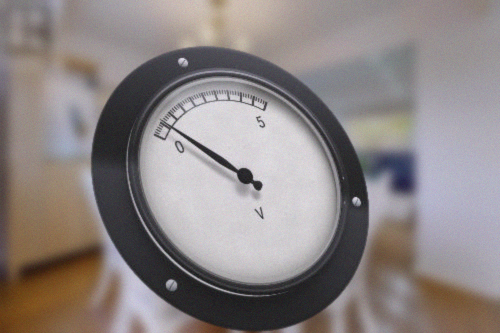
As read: **0.5** V
